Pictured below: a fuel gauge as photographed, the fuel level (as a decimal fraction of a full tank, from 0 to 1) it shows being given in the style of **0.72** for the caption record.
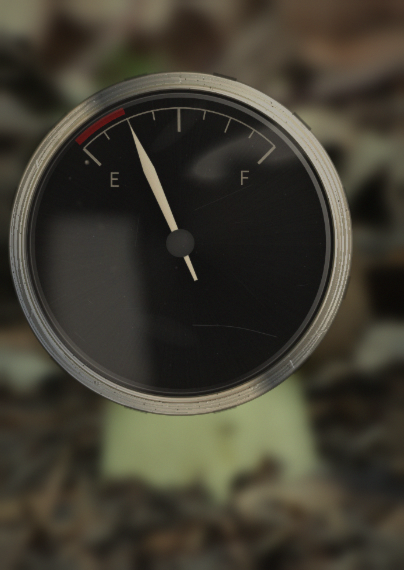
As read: **0.25**
